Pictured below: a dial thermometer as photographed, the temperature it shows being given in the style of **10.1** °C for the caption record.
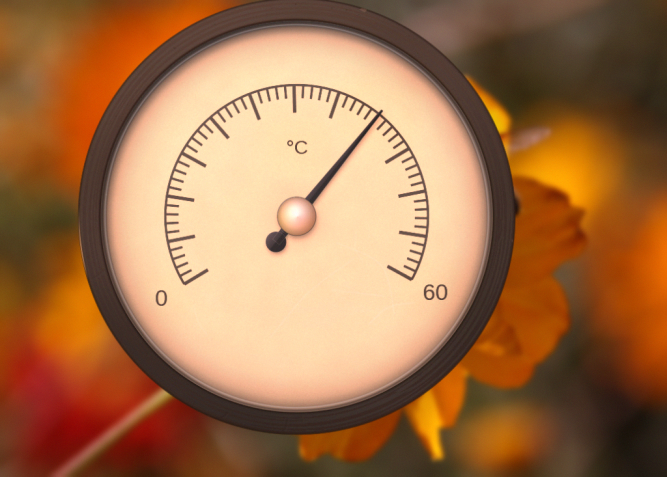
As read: **40** °C
